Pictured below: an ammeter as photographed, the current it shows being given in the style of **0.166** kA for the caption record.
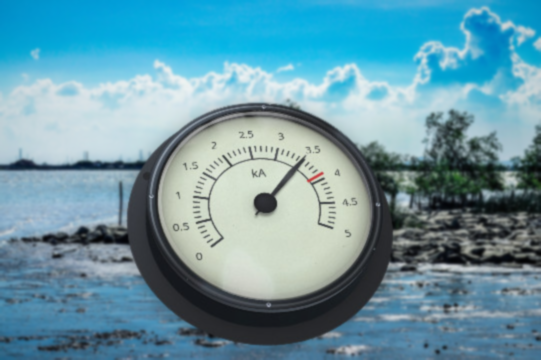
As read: **3.5** kA
